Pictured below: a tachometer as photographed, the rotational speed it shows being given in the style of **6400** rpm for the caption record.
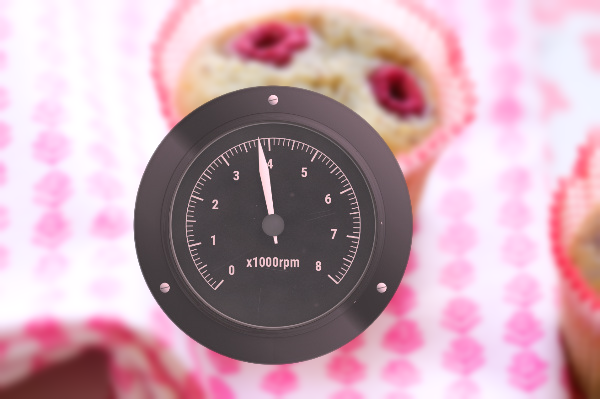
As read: **3800** rpm
